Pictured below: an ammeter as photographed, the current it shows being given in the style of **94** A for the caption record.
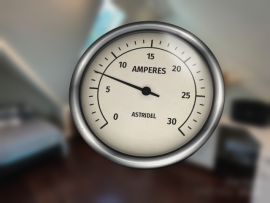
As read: **7** A
